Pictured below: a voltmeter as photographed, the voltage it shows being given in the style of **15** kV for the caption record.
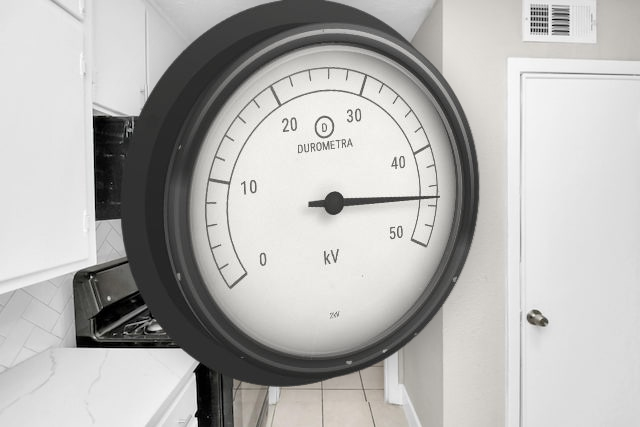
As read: **45** kV
